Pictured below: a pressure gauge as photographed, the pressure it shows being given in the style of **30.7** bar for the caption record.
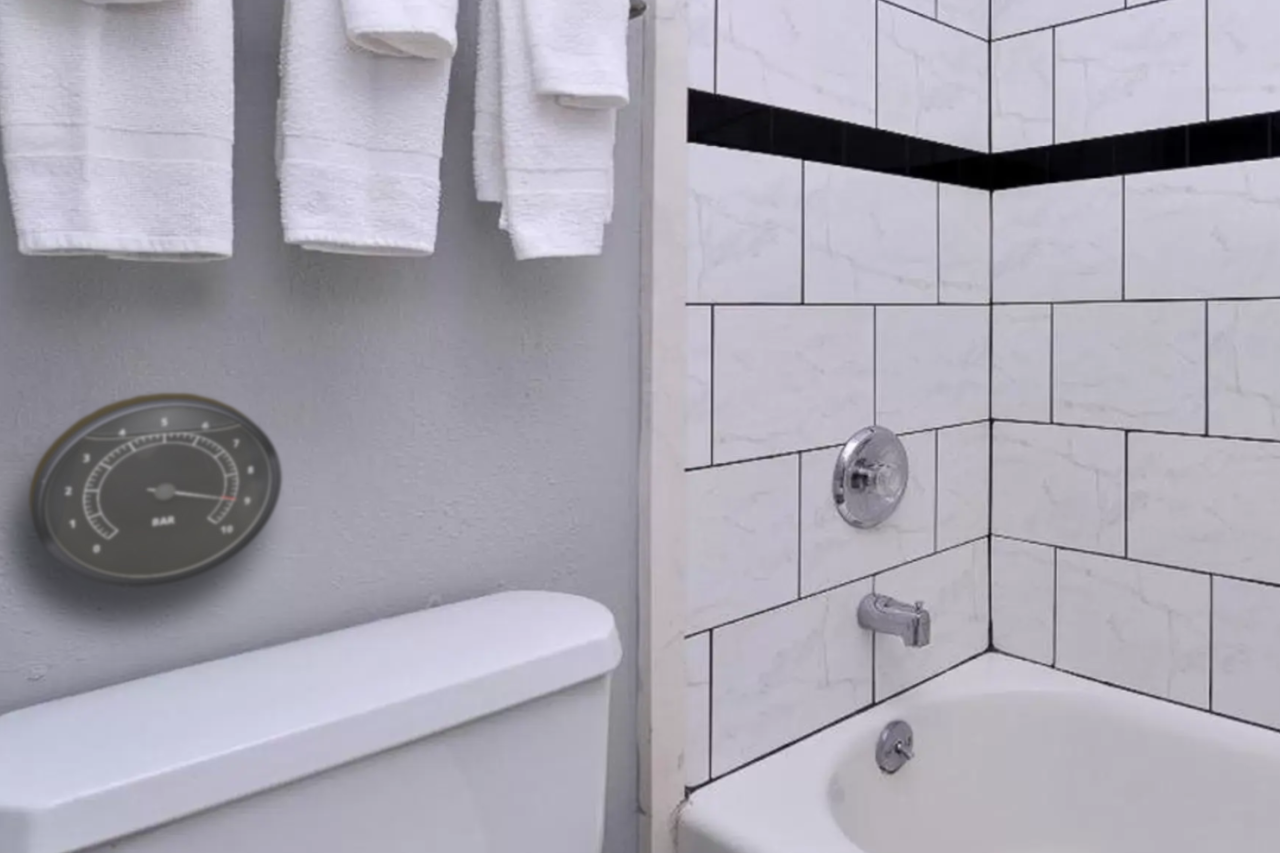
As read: **9** bar
